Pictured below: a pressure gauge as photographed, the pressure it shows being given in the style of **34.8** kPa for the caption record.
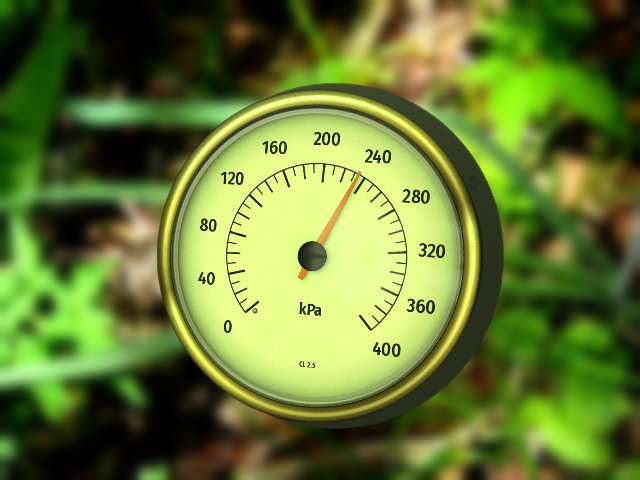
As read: **235** kPa
